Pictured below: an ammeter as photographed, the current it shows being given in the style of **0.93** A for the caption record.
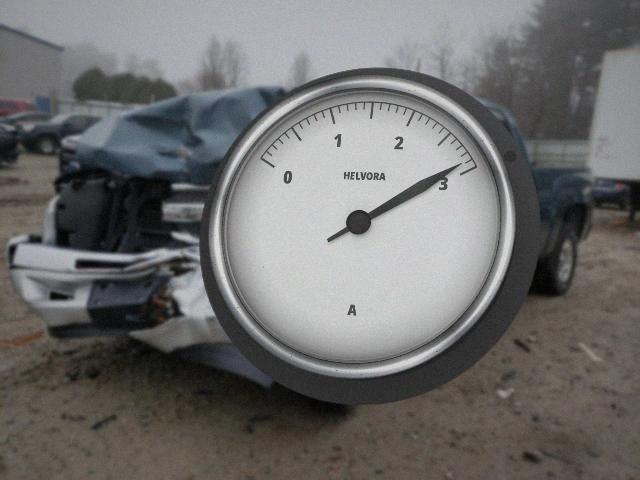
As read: **2.9** A
